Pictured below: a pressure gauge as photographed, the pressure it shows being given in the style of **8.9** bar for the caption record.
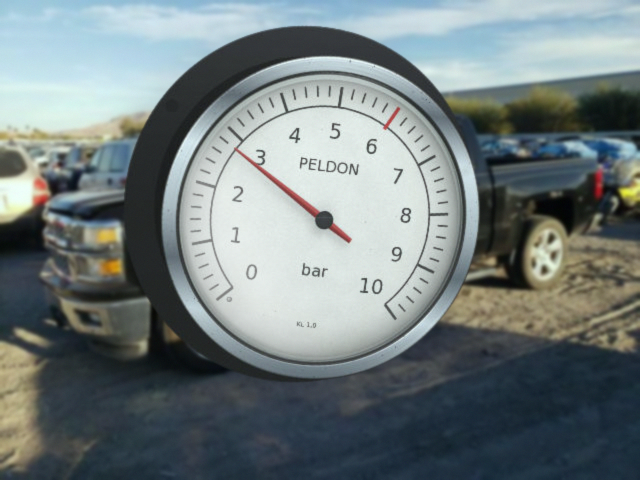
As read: **2.8** bar
